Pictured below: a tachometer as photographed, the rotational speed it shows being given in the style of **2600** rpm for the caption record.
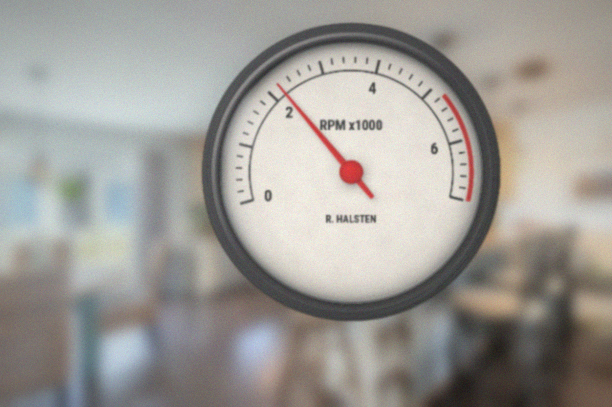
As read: **2200** rpm
